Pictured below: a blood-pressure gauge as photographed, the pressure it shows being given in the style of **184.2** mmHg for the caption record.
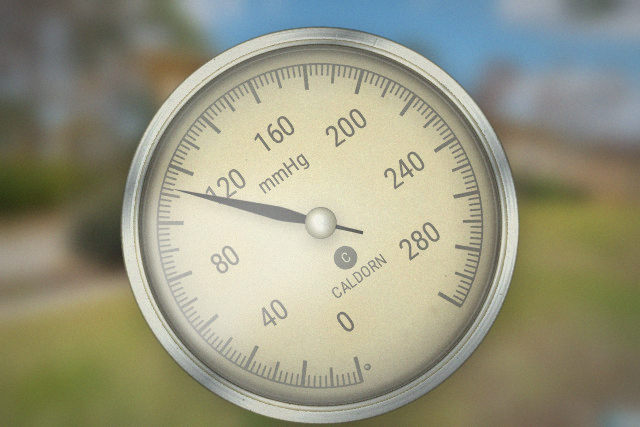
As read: **112** mmHg
